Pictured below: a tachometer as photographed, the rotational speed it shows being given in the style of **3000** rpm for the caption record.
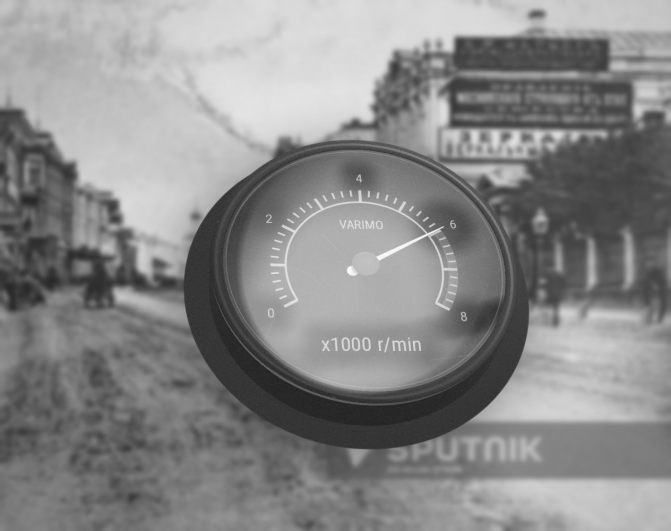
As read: **6000** rpm
